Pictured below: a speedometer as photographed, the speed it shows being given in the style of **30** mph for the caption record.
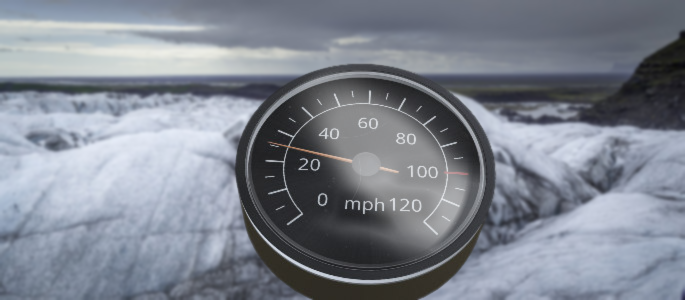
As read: **25** mph
